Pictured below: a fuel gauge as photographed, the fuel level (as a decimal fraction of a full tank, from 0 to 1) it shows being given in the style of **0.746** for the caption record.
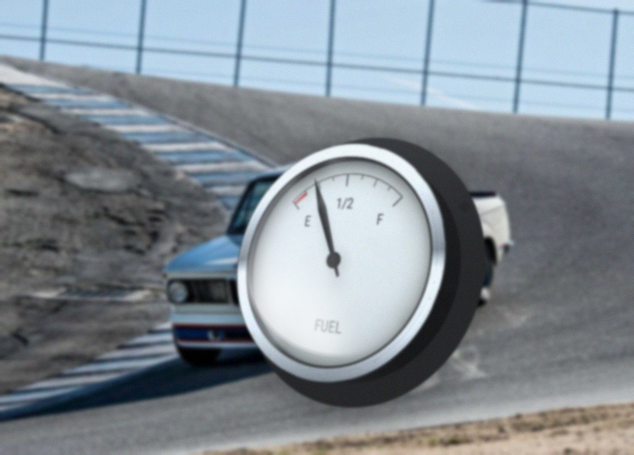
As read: **0.25**
